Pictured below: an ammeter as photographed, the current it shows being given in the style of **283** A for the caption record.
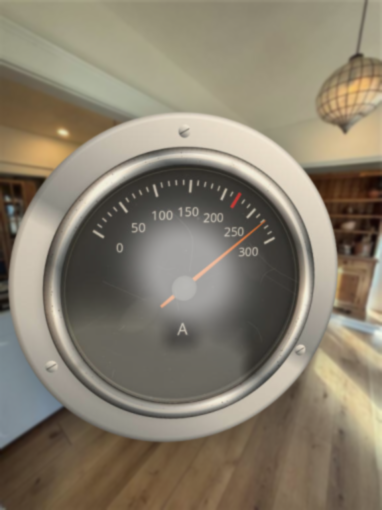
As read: **270** A
